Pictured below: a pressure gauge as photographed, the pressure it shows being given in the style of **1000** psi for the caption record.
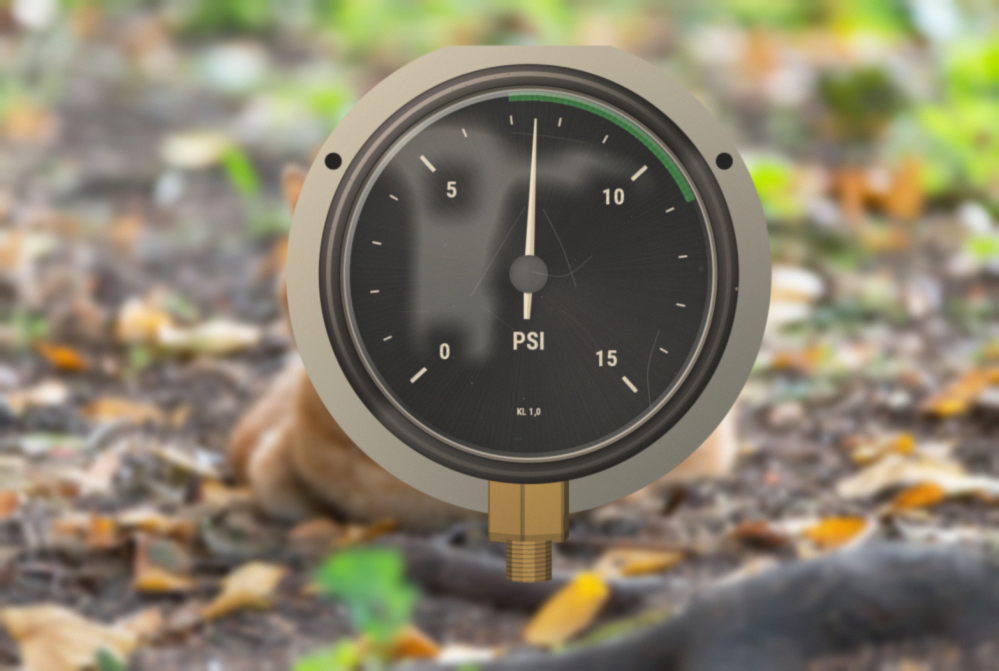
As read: **7.5** psi
